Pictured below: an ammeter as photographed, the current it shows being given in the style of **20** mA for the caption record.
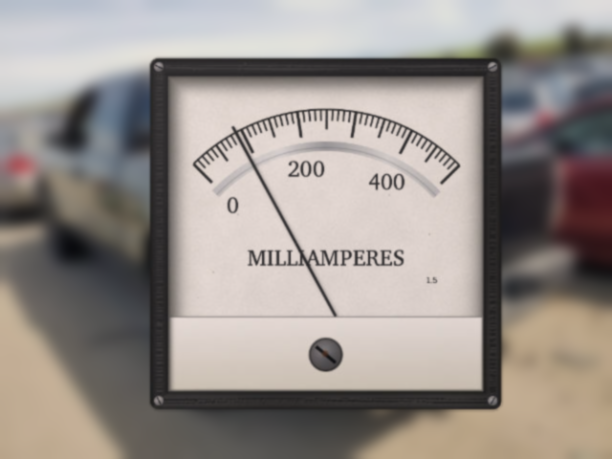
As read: **90** mA
